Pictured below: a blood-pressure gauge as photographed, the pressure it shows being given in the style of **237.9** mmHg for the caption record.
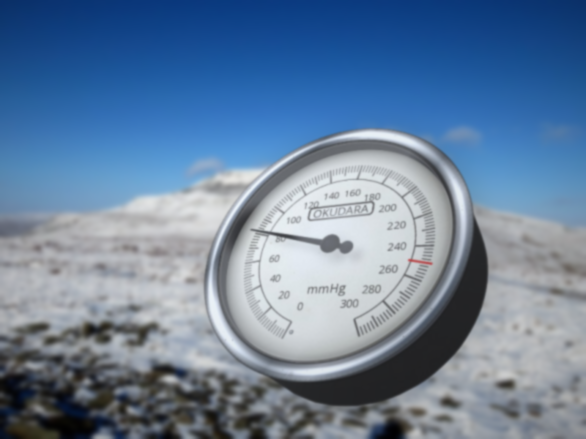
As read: **80** mmHg
